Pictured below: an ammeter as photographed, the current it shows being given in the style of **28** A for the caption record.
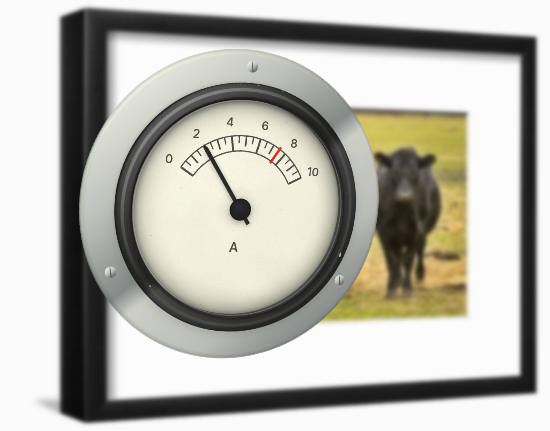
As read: **2** A
